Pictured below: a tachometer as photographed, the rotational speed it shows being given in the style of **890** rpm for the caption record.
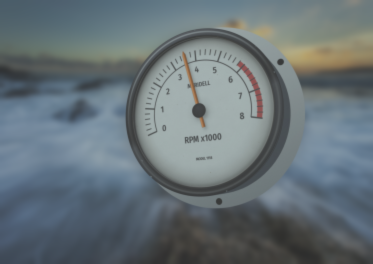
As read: **3600** rpm
